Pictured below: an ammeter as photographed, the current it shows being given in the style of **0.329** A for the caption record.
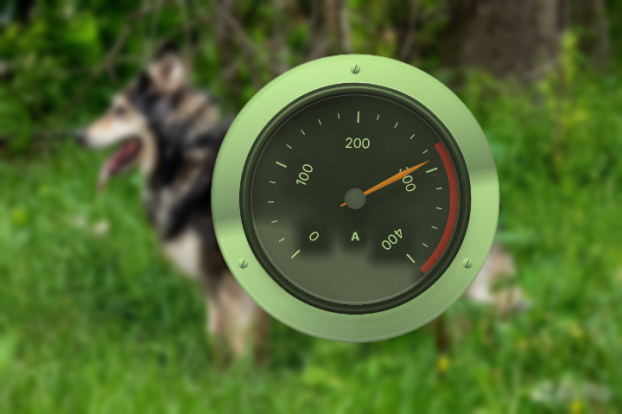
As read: **290** A
